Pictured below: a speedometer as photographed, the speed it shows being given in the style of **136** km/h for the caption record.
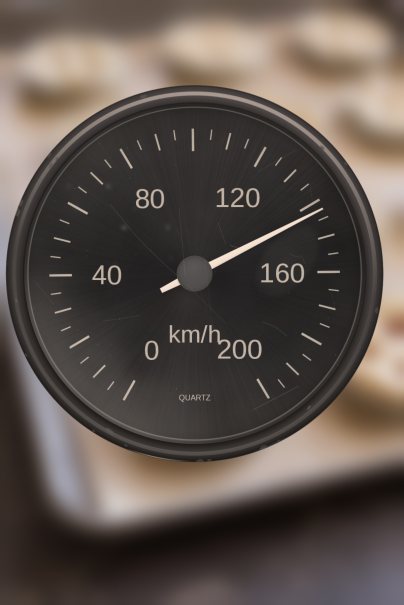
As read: **142.5** km/h
